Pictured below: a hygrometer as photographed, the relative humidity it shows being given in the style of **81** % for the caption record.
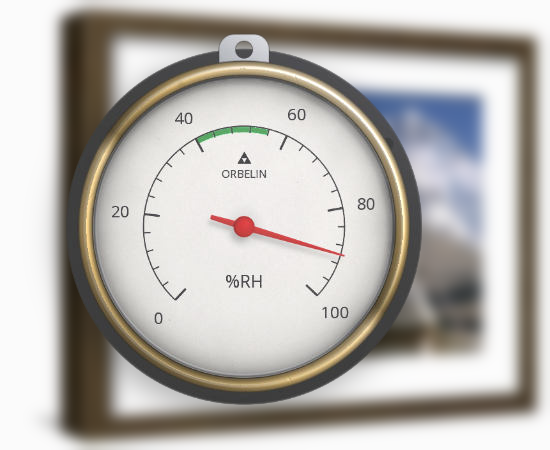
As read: **90** %
